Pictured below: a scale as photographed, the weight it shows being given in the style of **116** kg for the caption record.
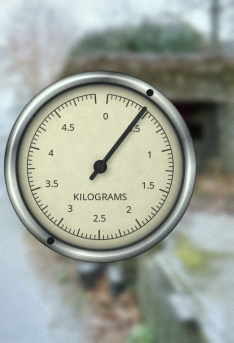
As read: **0.45** kg
